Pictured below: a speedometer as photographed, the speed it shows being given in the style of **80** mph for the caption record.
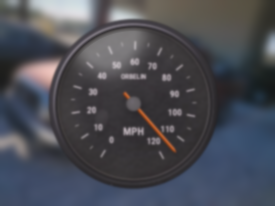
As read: **115** mph
